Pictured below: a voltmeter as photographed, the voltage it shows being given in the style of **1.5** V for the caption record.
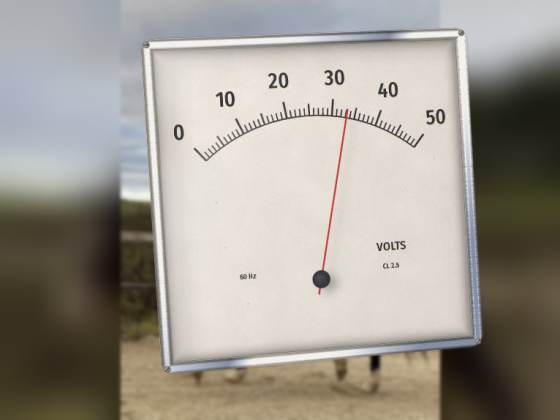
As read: **33** V
